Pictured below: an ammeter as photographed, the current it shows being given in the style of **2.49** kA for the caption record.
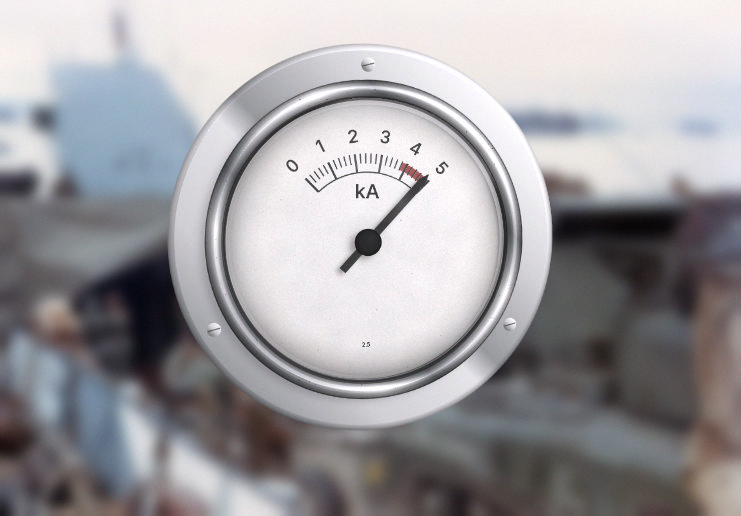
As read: **4.8** kA
